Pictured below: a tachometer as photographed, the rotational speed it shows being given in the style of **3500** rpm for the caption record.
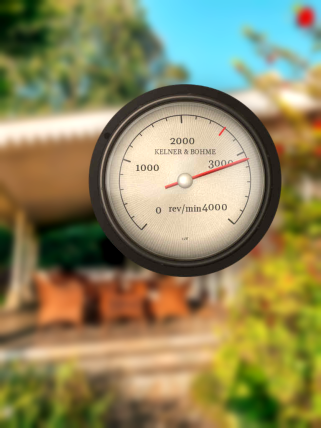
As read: **3100** rpm
